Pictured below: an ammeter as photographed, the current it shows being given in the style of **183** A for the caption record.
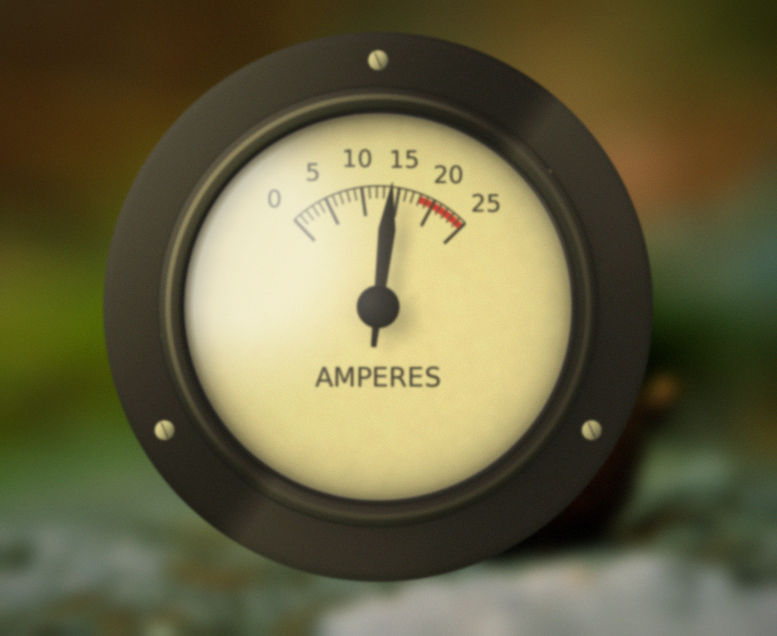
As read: **14** A
